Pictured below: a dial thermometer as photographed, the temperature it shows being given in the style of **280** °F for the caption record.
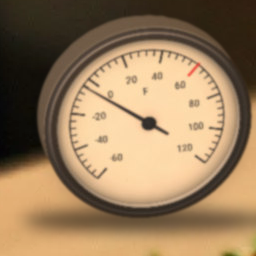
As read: **-4** °F
